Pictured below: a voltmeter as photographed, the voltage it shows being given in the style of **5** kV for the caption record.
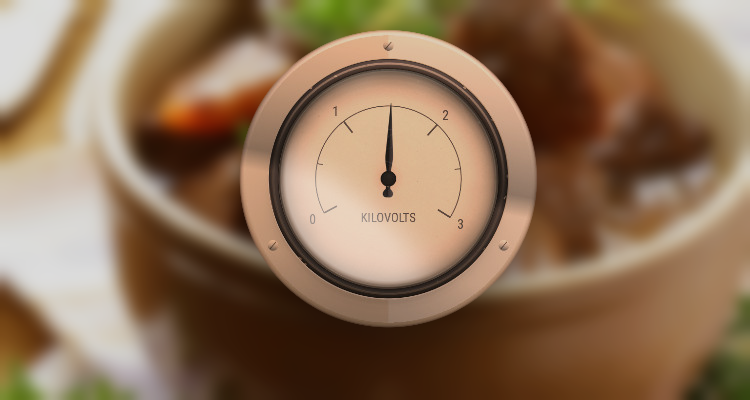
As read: **1.5** kV
